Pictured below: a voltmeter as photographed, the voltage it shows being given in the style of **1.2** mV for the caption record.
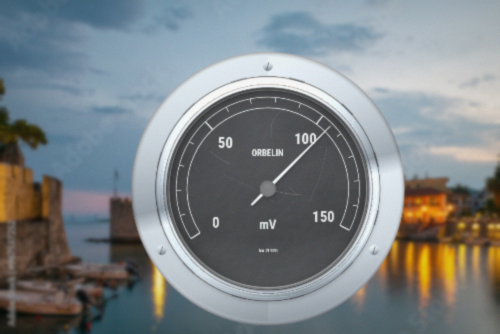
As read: **105** mV
